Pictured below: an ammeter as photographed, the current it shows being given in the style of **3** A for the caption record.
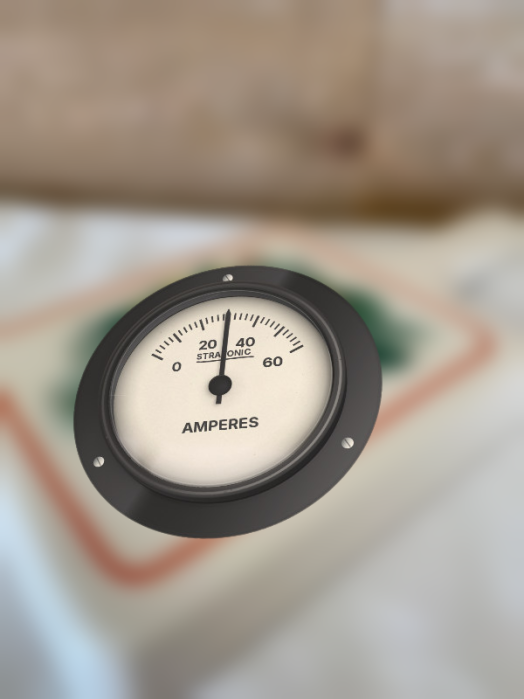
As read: **30** A
